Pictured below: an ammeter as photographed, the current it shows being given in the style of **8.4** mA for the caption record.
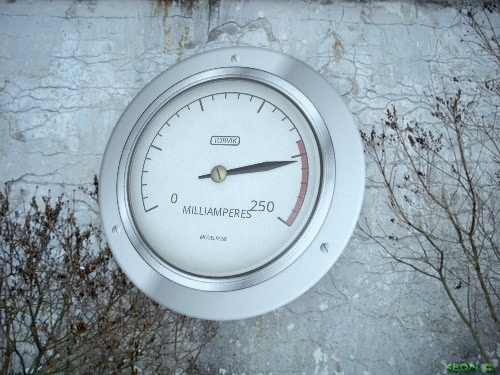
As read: **205** mA
